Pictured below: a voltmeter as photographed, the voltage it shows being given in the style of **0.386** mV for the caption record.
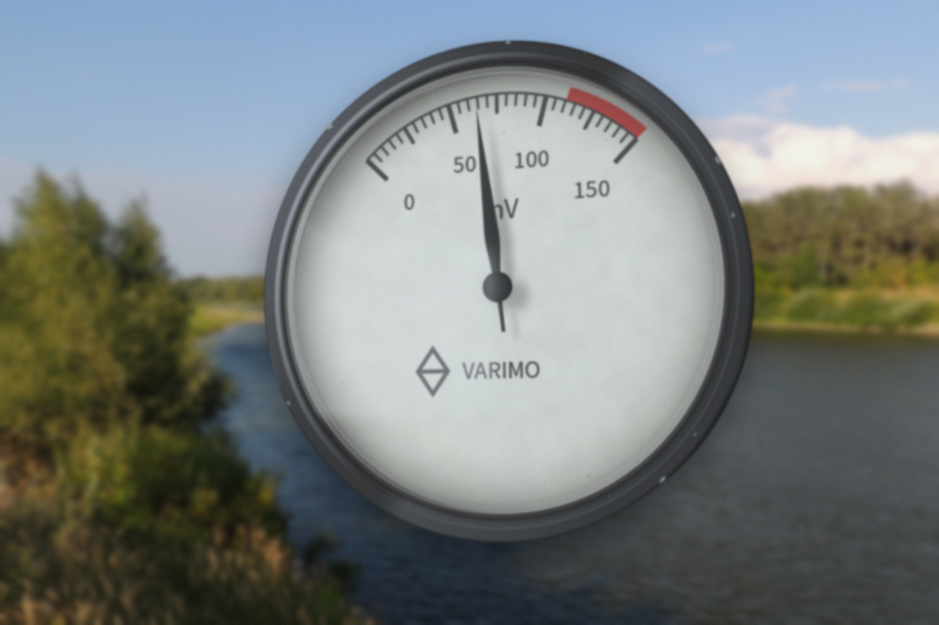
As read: **65** mV
